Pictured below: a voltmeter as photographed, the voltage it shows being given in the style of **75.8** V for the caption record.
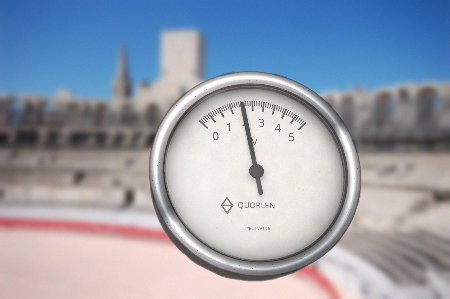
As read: **2** V
